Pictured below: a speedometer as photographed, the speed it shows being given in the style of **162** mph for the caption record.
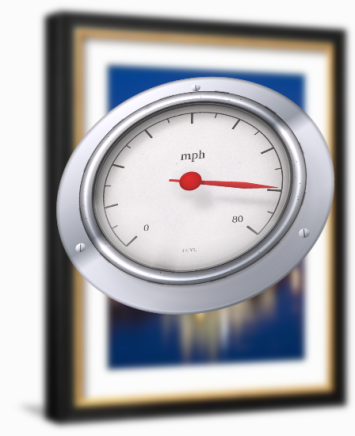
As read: **70** mph
